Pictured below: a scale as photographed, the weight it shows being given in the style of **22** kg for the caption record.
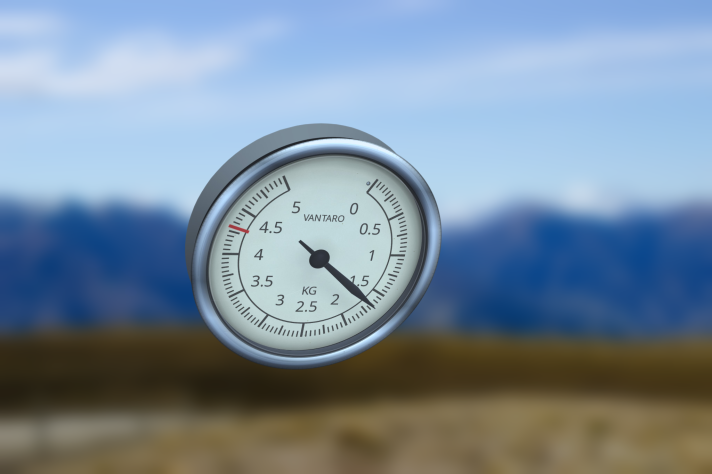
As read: **1.65** kg
